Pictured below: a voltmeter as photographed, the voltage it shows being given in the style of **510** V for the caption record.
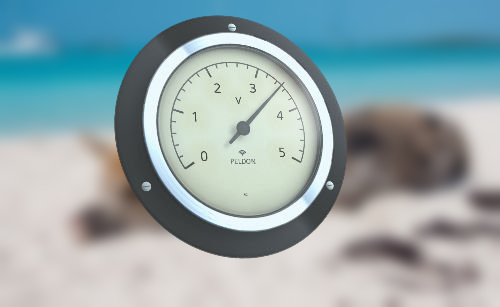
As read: **3.5** V
